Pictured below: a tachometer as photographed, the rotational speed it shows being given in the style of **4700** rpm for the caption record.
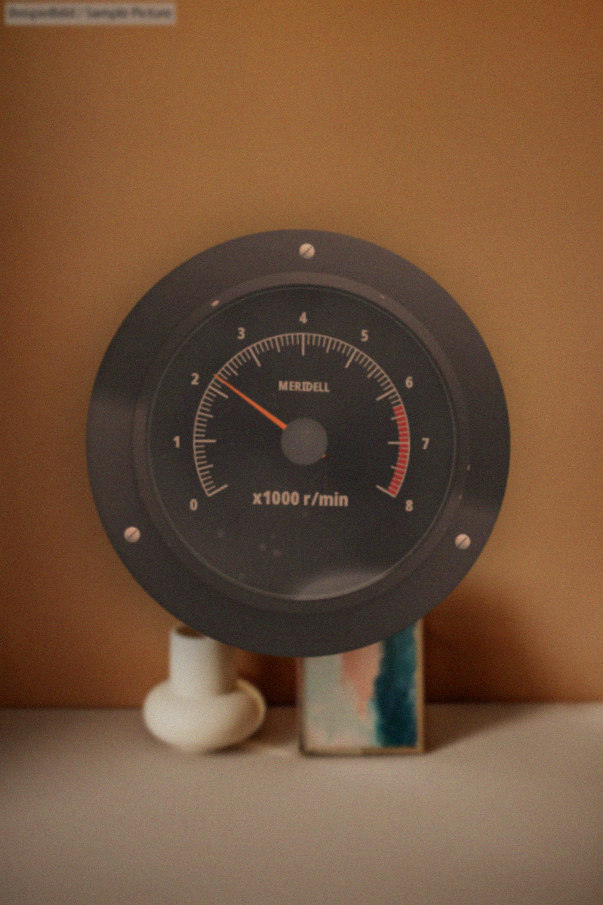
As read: **2200** rpm
